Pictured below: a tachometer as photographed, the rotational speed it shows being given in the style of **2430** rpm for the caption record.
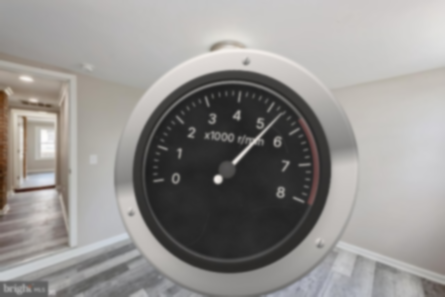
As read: **5400** rpm
